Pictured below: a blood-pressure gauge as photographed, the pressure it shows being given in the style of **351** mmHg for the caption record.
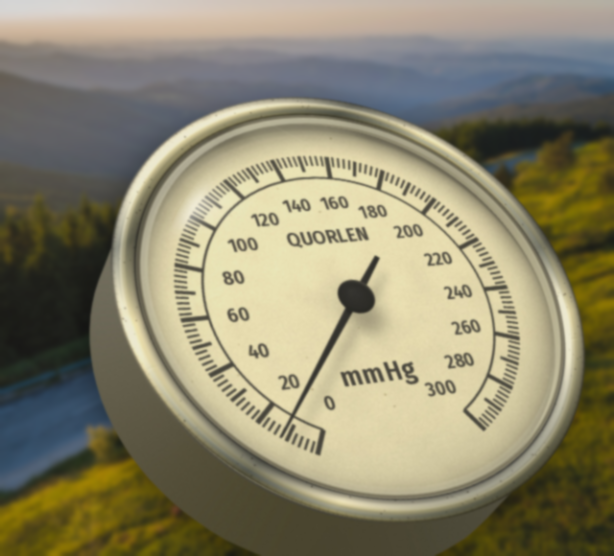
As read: **12** mmHg
